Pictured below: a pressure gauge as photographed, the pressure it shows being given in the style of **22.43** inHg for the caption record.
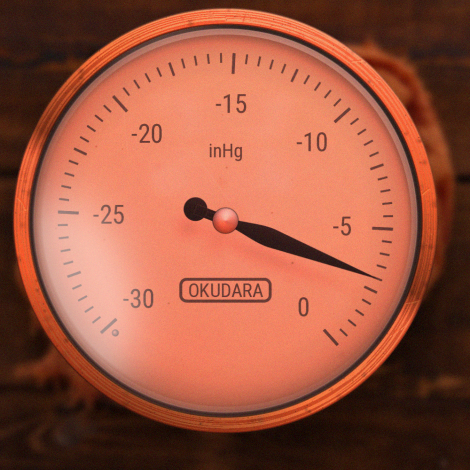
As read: **-3** inHg
